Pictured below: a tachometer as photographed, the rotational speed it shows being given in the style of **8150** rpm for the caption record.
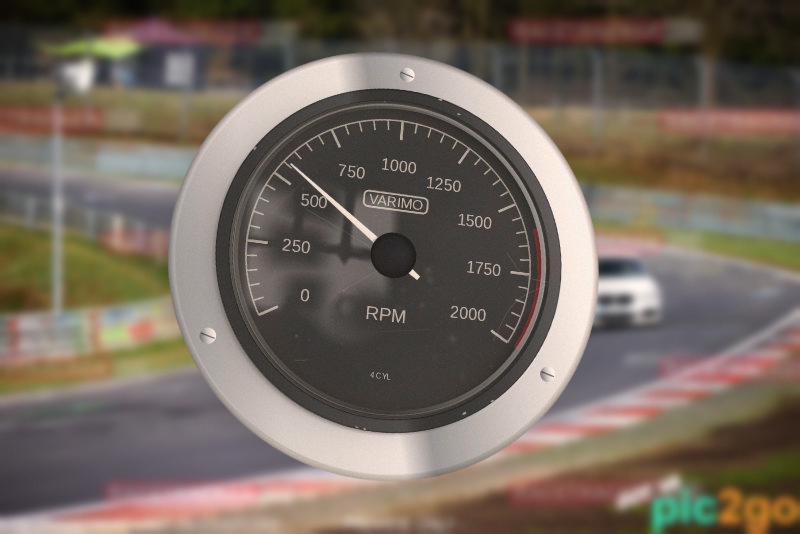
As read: **550** rpm
